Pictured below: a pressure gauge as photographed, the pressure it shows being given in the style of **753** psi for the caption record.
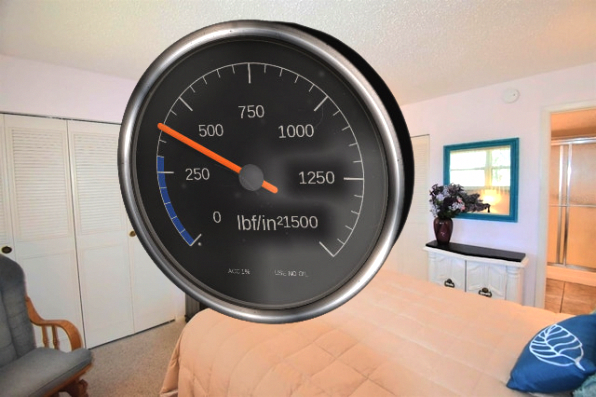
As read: **400** psi
